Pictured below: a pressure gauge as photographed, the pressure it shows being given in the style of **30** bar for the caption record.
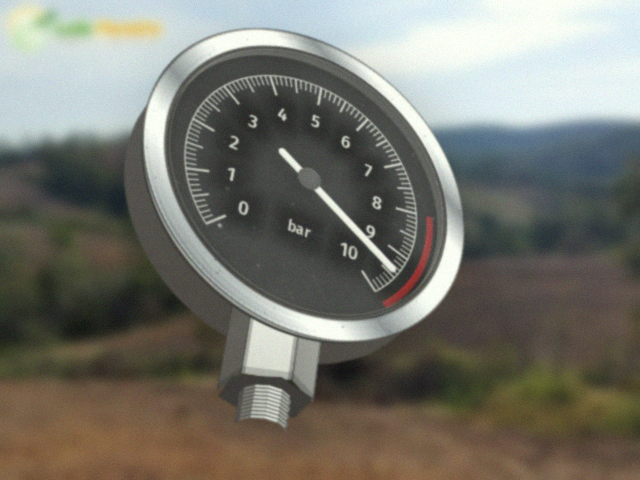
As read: **9.5** bar
